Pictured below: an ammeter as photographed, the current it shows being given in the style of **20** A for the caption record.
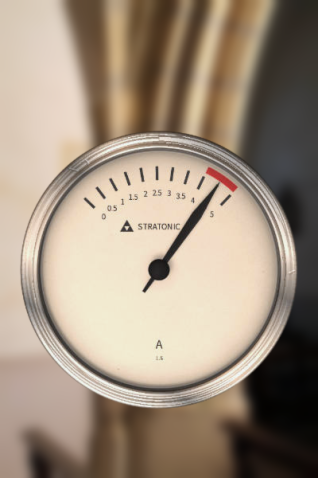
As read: **4.5** A
